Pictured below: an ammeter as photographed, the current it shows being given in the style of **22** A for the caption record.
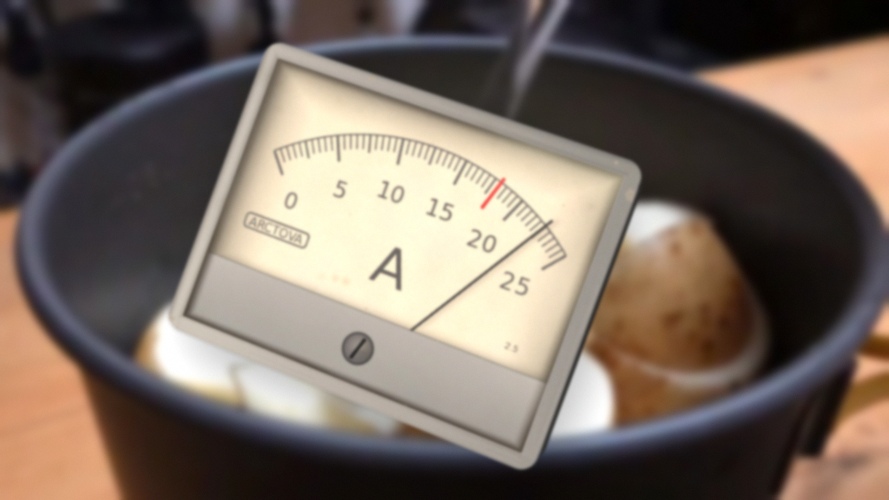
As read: **22.5** A
